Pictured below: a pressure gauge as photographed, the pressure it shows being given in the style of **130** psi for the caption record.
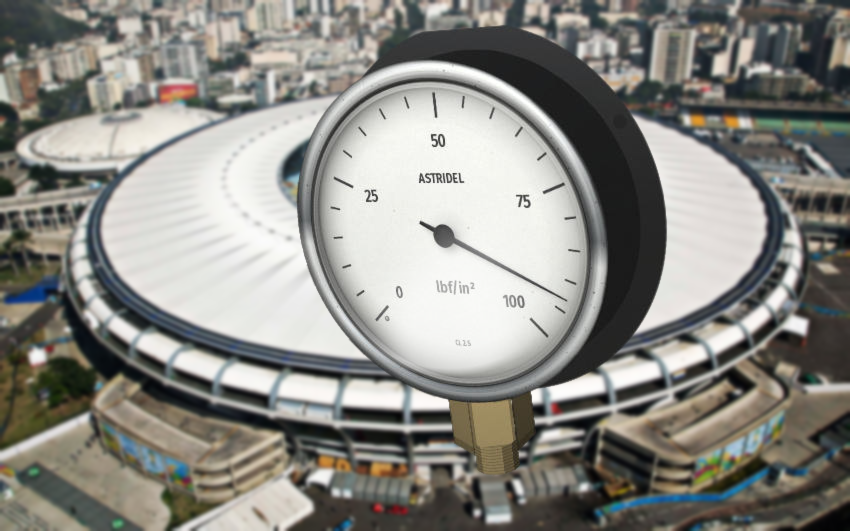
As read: **92.5** psi
